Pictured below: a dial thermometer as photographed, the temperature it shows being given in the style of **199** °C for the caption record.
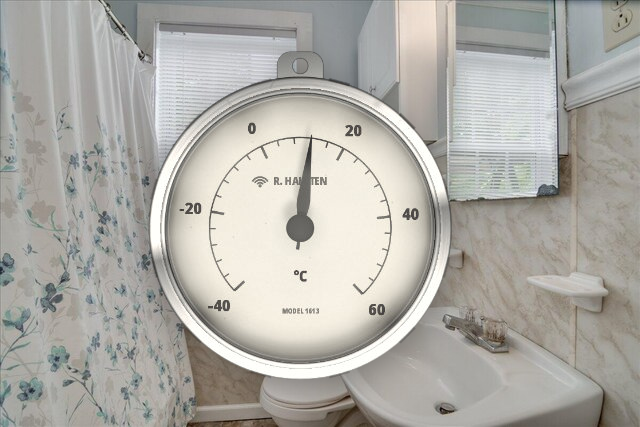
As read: **12** °C
